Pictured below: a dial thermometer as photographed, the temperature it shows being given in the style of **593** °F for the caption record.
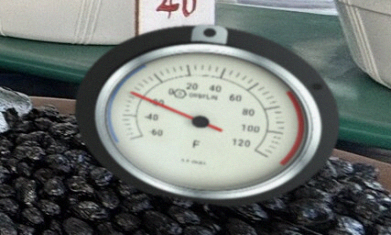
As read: **-20** °F
